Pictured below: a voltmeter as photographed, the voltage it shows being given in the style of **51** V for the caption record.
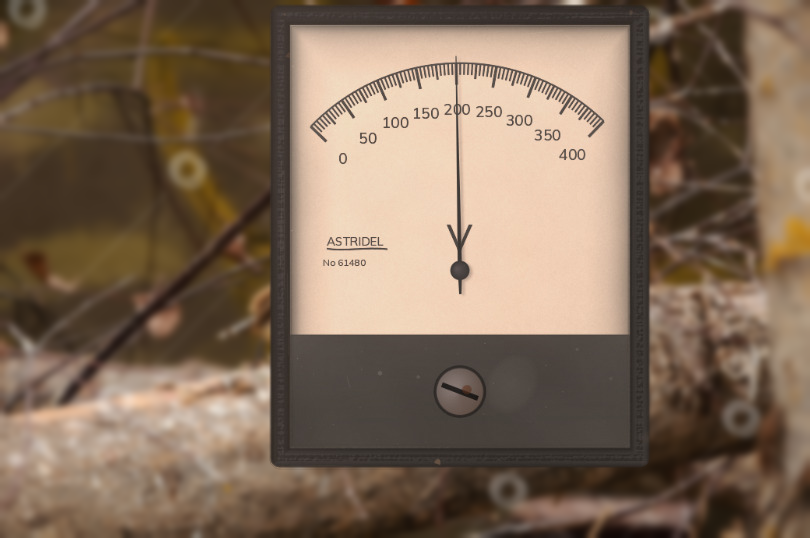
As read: **200** V
